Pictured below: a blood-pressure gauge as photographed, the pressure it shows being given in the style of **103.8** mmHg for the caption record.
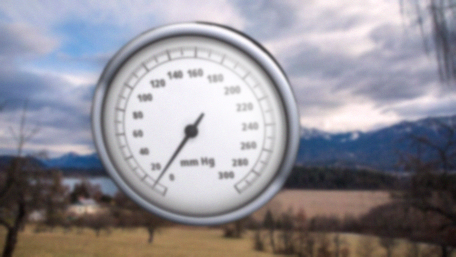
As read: **10** mmHg
